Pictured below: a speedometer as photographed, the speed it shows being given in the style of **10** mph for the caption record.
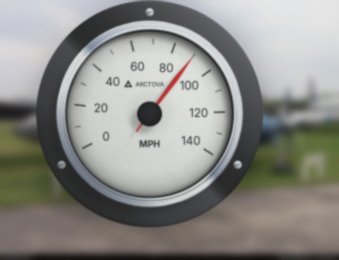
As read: **90** mph
